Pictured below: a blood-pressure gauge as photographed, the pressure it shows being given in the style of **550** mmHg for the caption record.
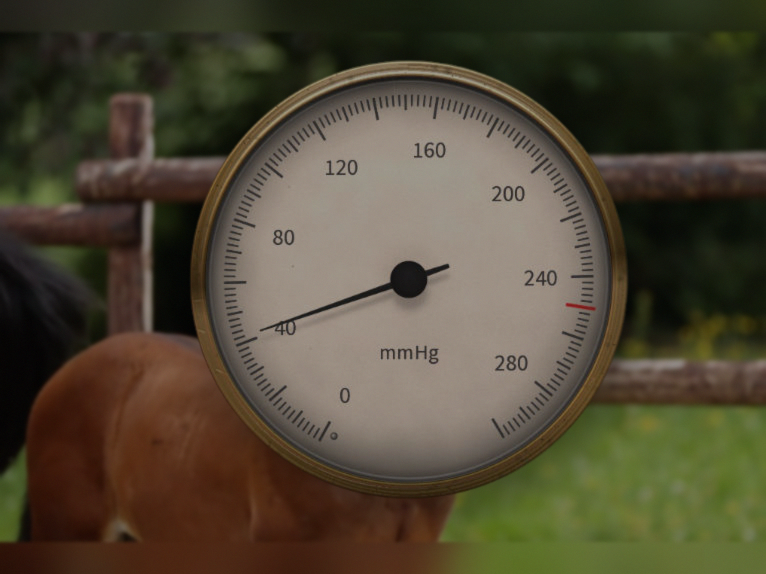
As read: **42** mmHg
